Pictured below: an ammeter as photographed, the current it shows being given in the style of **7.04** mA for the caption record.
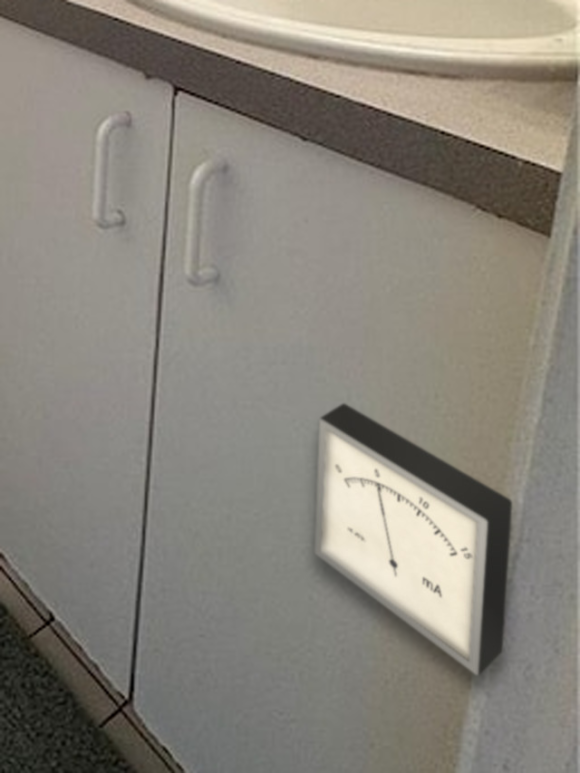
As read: **5** mA
